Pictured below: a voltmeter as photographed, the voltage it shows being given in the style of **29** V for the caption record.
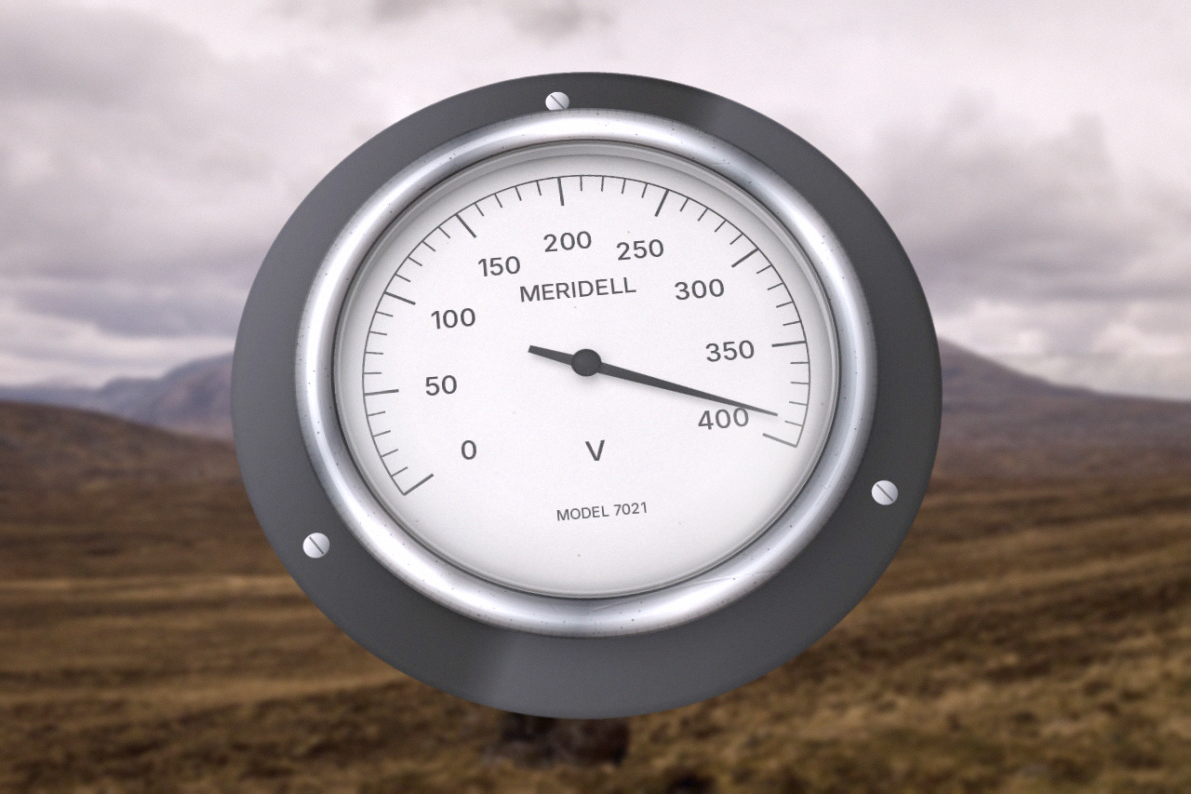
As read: **390** V
